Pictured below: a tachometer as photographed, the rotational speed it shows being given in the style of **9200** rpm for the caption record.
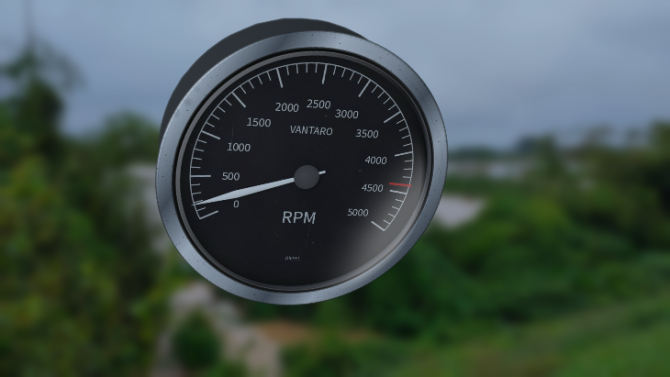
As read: **200** rpm
